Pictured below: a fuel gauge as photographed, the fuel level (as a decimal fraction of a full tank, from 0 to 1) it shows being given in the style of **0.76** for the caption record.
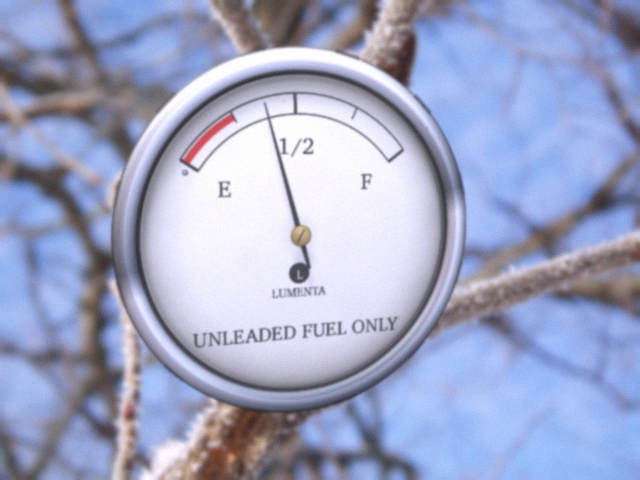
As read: **0.375**
